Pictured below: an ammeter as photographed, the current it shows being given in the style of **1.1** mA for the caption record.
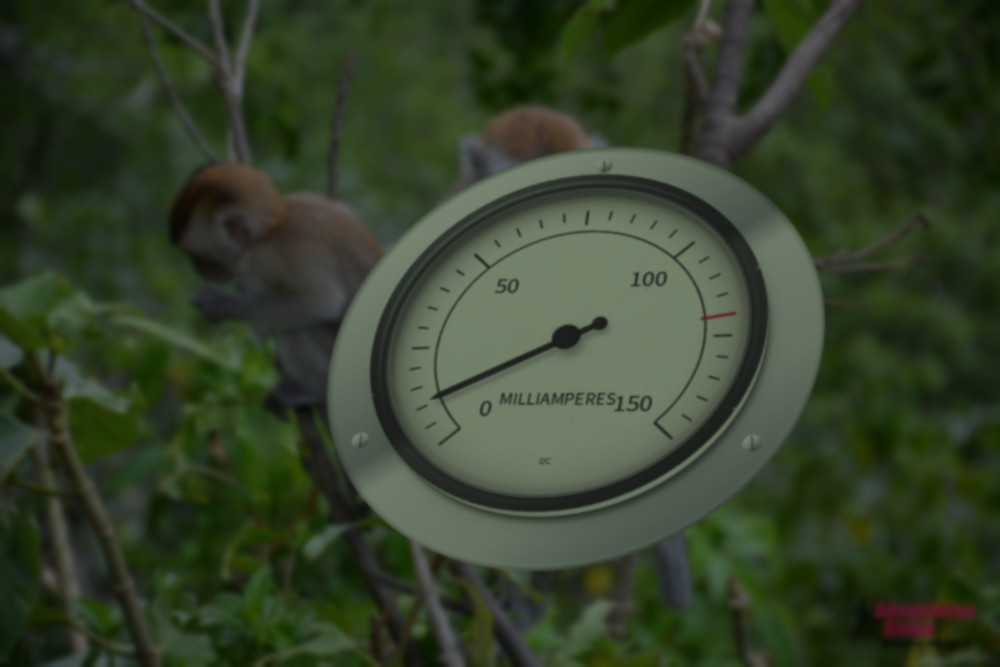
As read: **10** mA
